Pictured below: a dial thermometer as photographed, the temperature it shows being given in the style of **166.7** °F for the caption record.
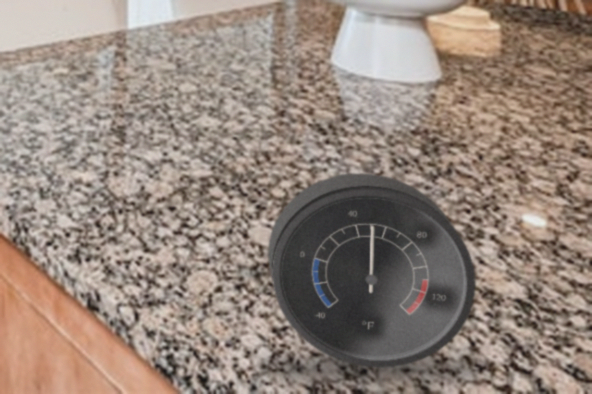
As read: **50** °F
